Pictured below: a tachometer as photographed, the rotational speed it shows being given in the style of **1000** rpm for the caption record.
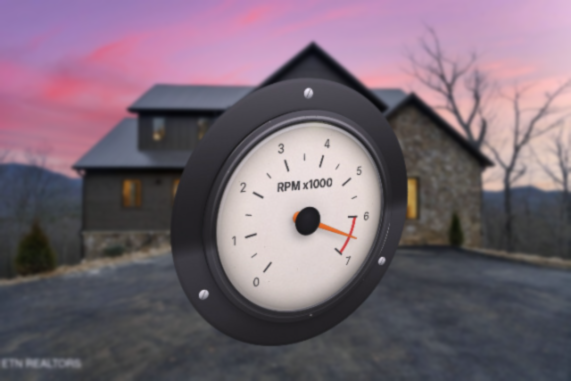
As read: **6500** rpm
